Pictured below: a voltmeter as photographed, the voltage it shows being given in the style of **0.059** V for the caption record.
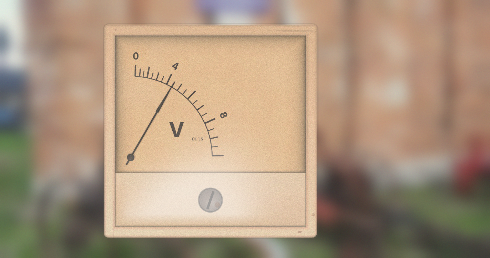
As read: **4.5** V
